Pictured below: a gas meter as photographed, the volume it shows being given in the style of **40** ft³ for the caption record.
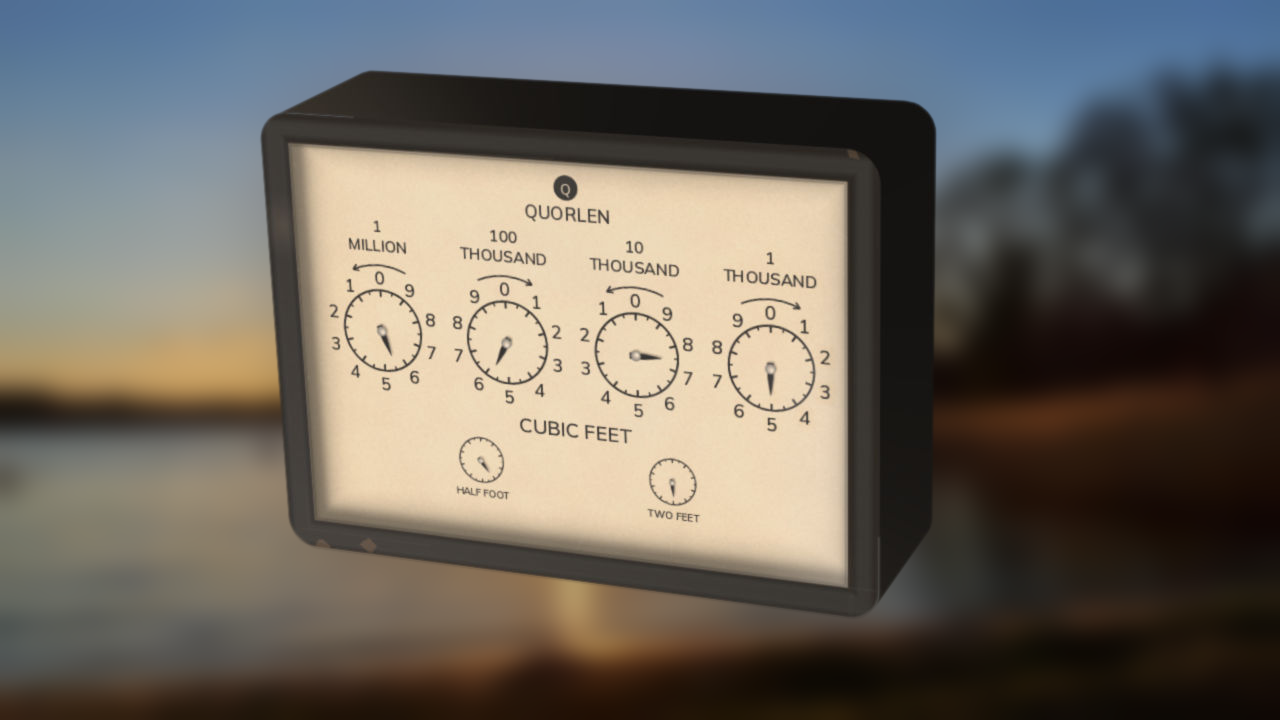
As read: **557500** ft³
